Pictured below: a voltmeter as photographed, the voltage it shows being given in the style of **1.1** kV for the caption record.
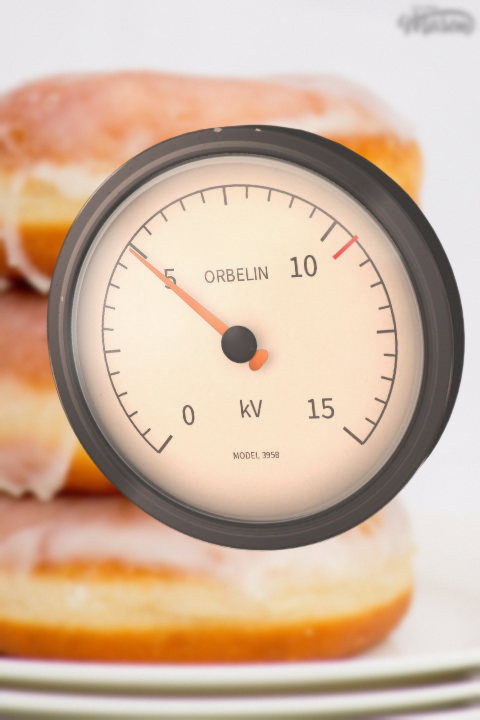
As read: **5** kV
